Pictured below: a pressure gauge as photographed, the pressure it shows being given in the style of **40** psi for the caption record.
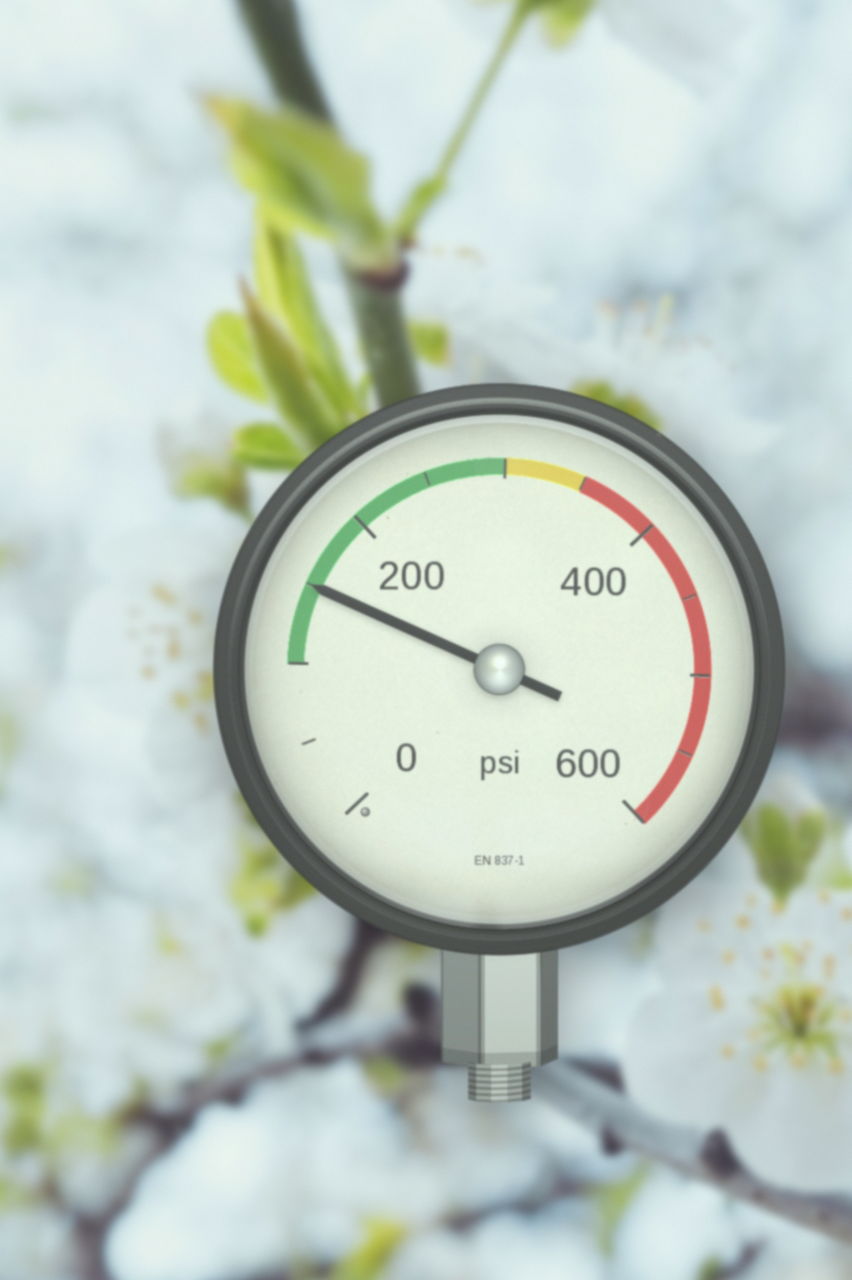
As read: **150** psi
